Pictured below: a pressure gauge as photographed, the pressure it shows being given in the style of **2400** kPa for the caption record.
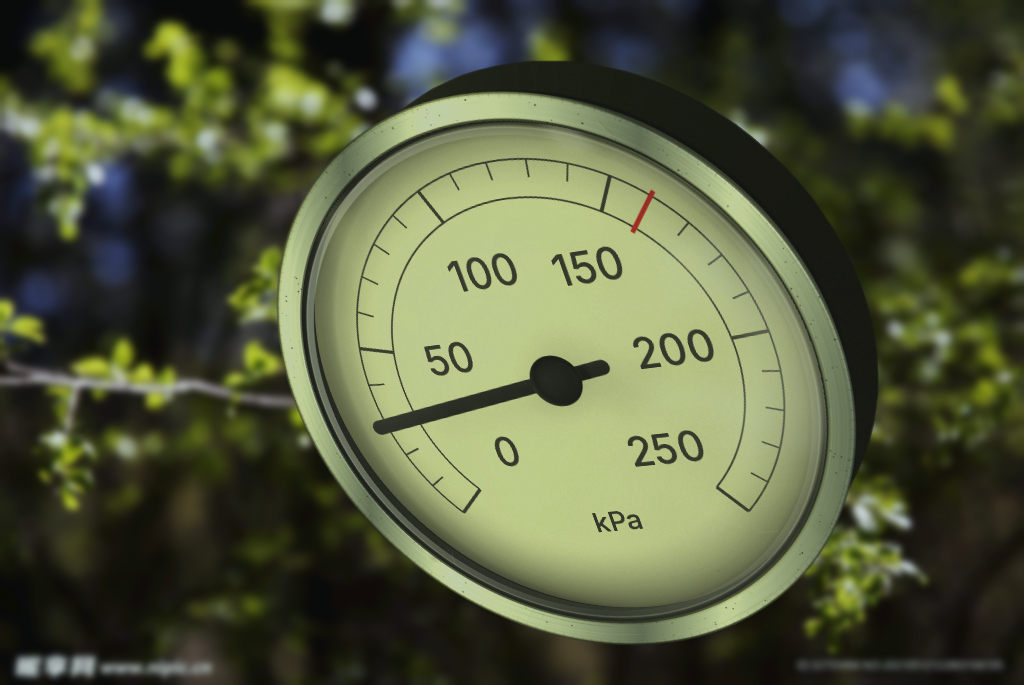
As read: **30** kPa
